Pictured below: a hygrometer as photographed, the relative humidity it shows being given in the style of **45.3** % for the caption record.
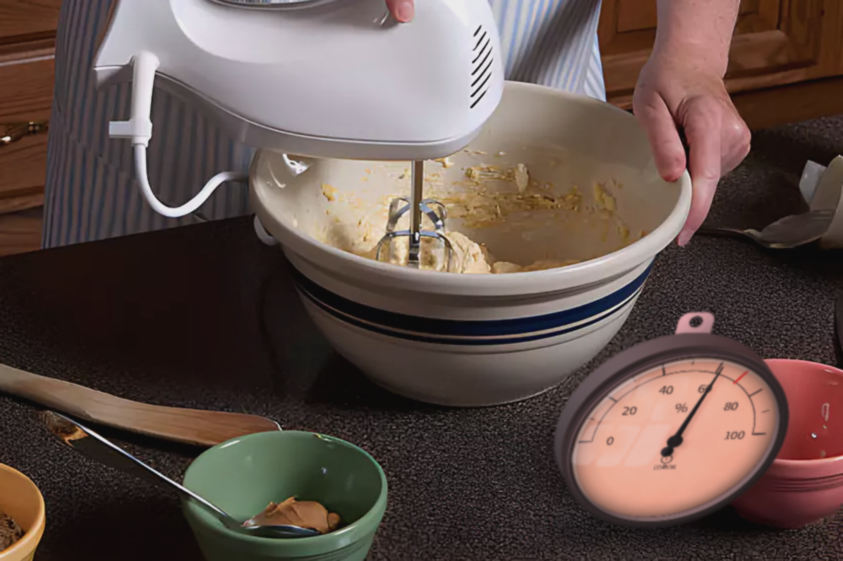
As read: **60** %
